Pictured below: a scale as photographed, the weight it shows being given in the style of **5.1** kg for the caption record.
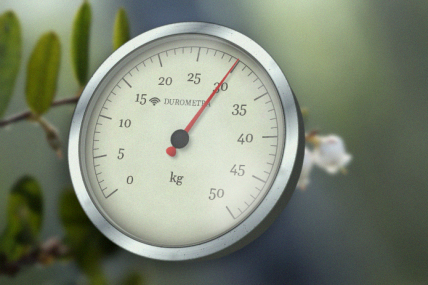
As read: **30** kg
